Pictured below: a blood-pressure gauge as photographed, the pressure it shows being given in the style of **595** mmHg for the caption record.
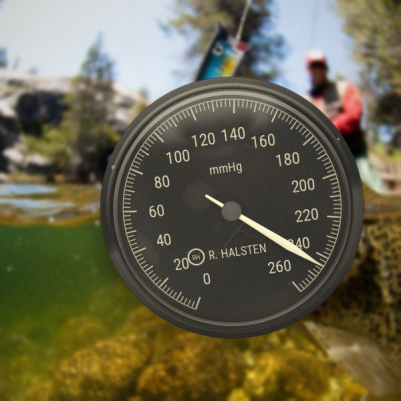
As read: **244** mmHg
